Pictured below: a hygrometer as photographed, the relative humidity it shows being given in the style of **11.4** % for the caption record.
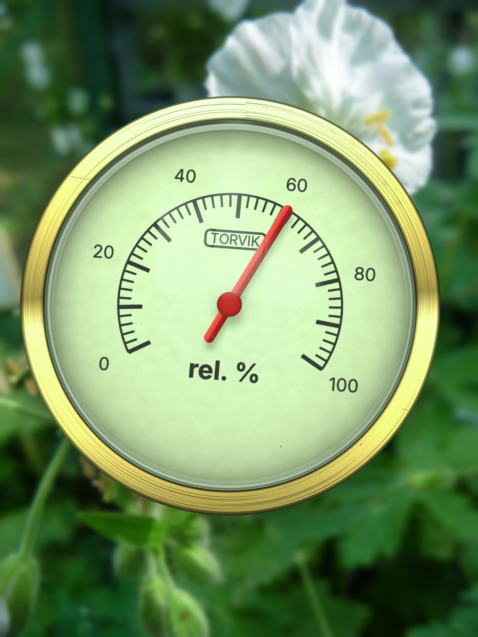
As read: **61** %
